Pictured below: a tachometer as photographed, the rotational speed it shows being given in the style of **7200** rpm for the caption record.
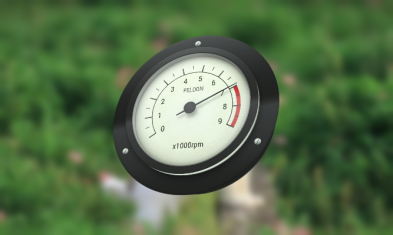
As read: **7000** rpm
